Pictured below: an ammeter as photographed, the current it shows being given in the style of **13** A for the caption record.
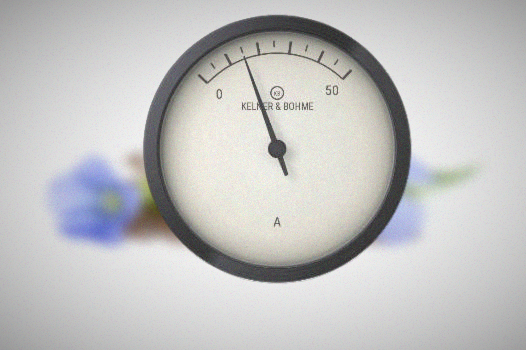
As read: **15** A
